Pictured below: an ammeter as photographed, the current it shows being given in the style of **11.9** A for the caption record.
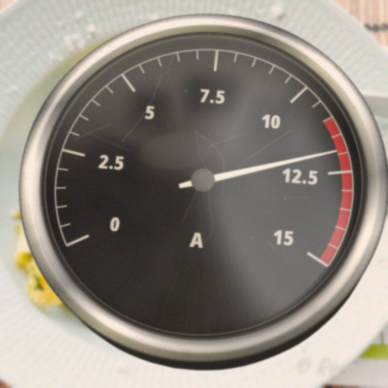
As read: **12** A
